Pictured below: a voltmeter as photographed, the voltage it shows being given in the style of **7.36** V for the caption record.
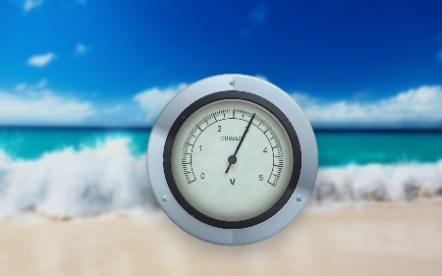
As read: **3** V
